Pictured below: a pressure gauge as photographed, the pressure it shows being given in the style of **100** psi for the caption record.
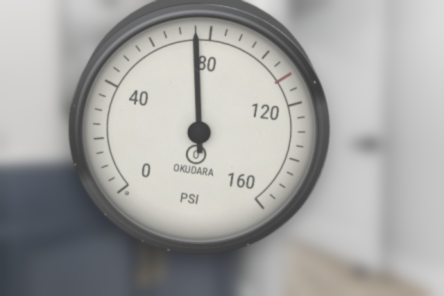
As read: **75** psi
